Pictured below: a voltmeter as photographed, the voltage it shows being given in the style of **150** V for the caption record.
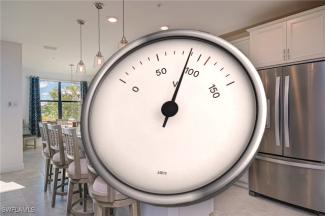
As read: **90** V
